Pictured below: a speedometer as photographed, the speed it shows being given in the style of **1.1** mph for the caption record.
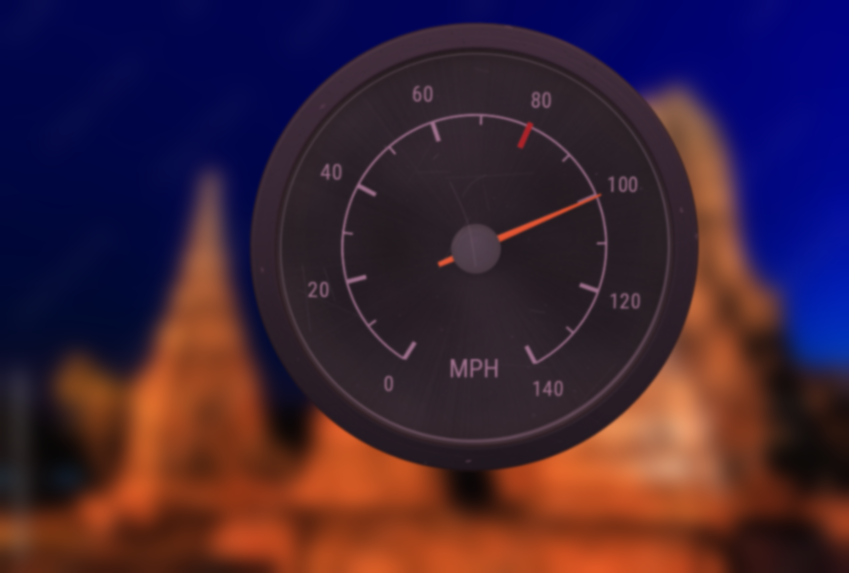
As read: **100** mph
